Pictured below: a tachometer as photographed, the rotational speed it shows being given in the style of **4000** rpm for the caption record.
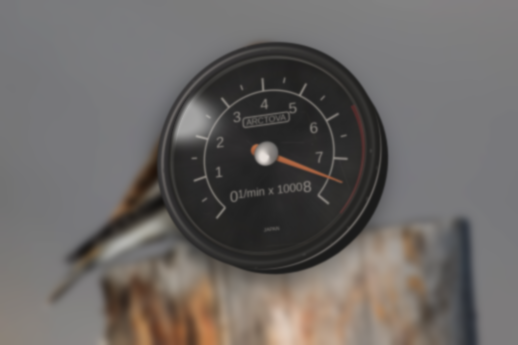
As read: **7500** rpm
